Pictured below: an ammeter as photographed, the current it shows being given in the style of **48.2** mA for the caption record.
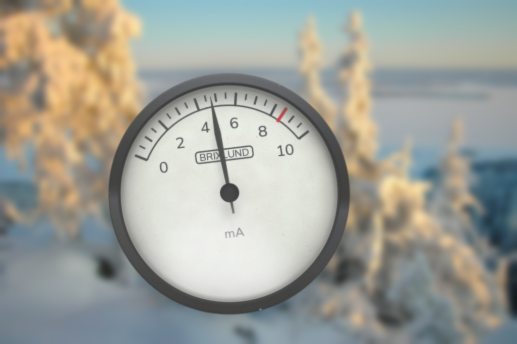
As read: **4.75** mA
